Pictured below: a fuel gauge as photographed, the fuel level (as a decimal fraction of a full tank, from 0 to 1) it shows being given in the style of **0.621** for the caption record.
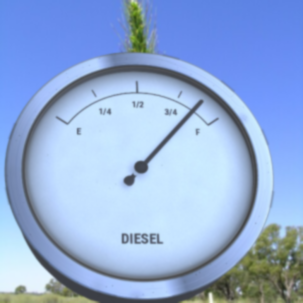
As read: **0.875**
